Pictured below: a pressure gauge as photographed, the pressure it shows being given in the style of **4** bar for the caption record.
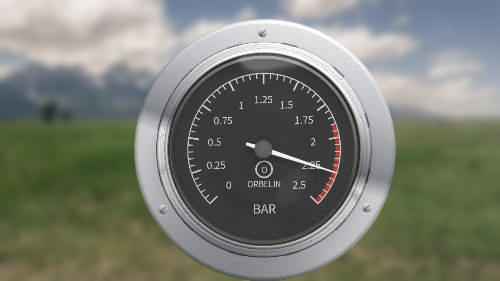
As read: **2.25** bar
